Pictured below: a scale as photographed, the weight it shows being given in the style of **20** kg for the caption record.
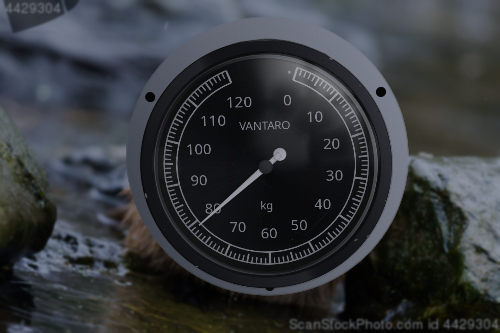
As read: **79** kg
